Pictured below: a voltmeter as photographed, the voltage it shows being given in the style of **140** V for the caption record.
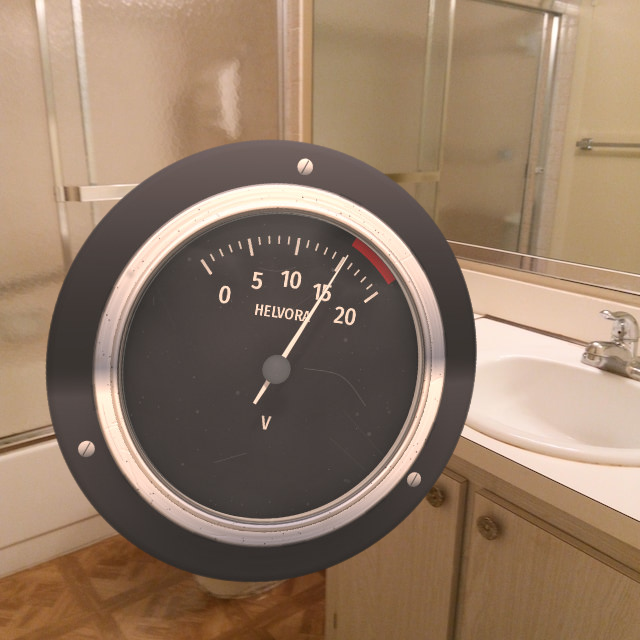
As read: **15** V
